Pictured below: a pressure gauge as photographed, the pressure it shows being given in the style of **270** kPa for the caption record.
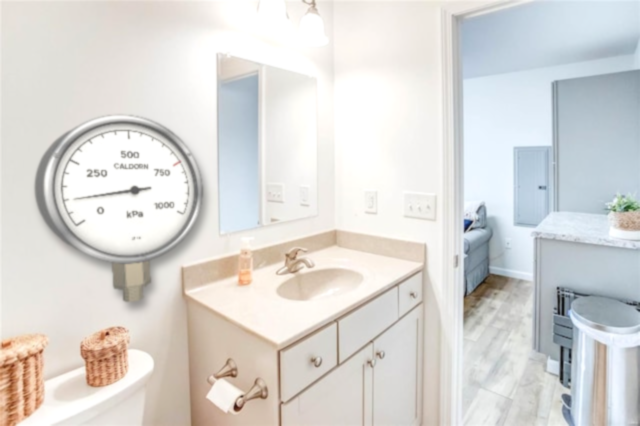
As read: **100** kPa
